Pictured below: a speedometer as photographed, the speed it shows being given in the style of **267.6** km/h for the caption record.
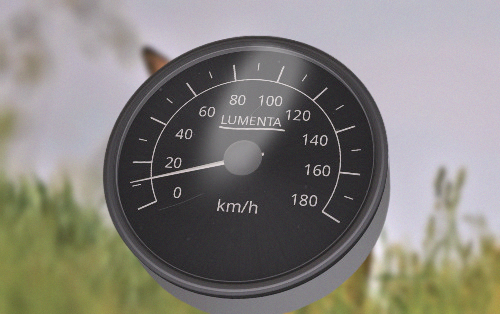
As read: **10** km/h
